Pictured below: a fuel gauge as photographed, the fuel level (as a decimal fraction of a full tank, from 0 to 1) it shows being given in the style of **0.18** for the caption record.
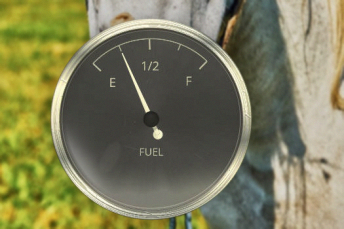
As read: **0.25**
